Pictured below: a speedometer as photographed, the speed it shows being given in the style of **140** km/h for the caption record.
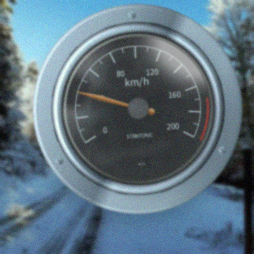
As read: **40** km/h
